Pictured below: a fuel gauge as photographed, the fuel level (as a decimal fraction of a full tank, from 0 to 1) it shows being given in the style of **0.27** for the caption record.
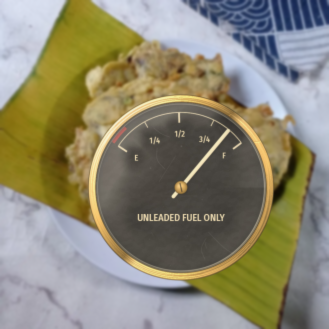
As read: **0.875**
